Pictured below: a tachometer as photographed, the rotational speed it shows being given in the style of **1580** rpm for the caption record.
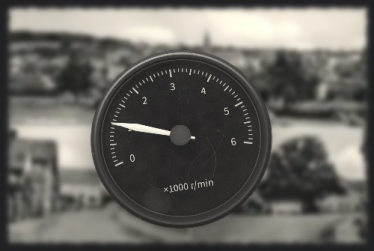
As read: **1000** rpm
